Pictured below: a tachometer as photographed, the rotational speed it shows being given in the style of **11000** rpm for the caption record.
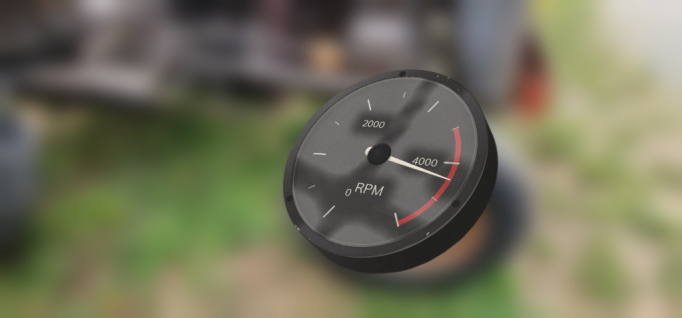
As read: **4250** rpm
